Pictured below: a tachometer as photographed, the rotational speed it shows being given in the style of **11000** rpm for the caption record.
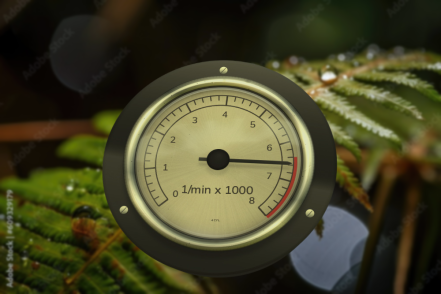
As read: **6600** rpm
